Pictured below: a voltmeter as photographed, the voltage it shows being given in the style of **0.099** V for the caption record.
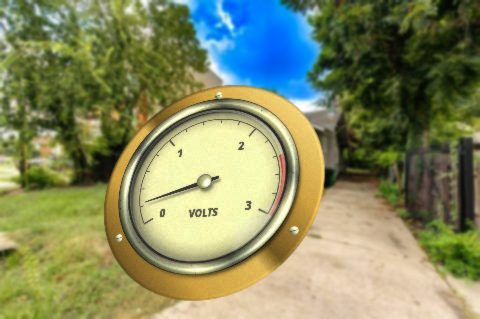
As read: **0.2** V
